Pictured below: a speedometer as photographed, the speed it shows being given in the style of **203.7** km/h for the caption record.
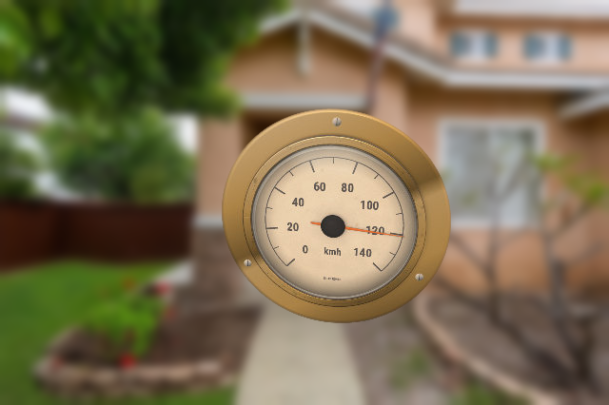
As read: **120** km/h
